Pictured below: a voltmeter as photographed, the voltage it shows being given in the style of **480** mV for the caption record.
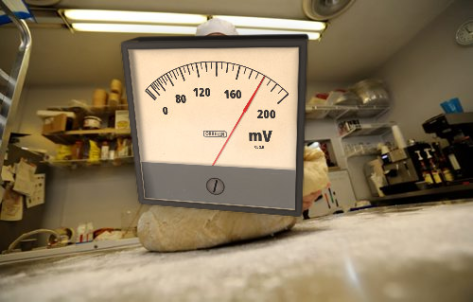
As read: **180** mV
